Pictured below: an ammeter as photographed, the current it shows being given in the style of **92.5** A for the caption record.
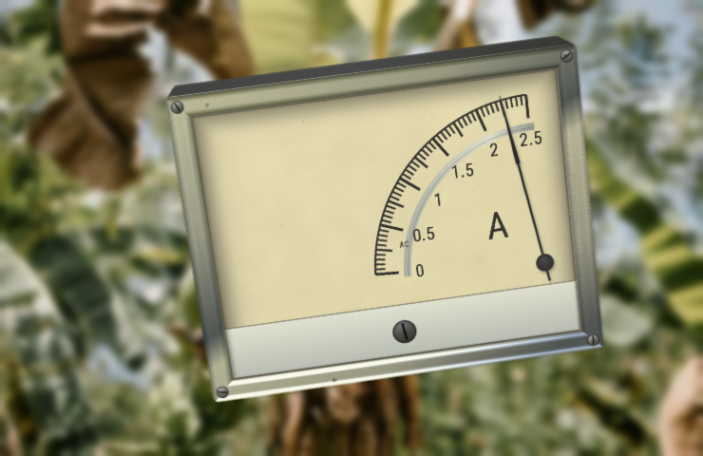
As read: **2.25** A
